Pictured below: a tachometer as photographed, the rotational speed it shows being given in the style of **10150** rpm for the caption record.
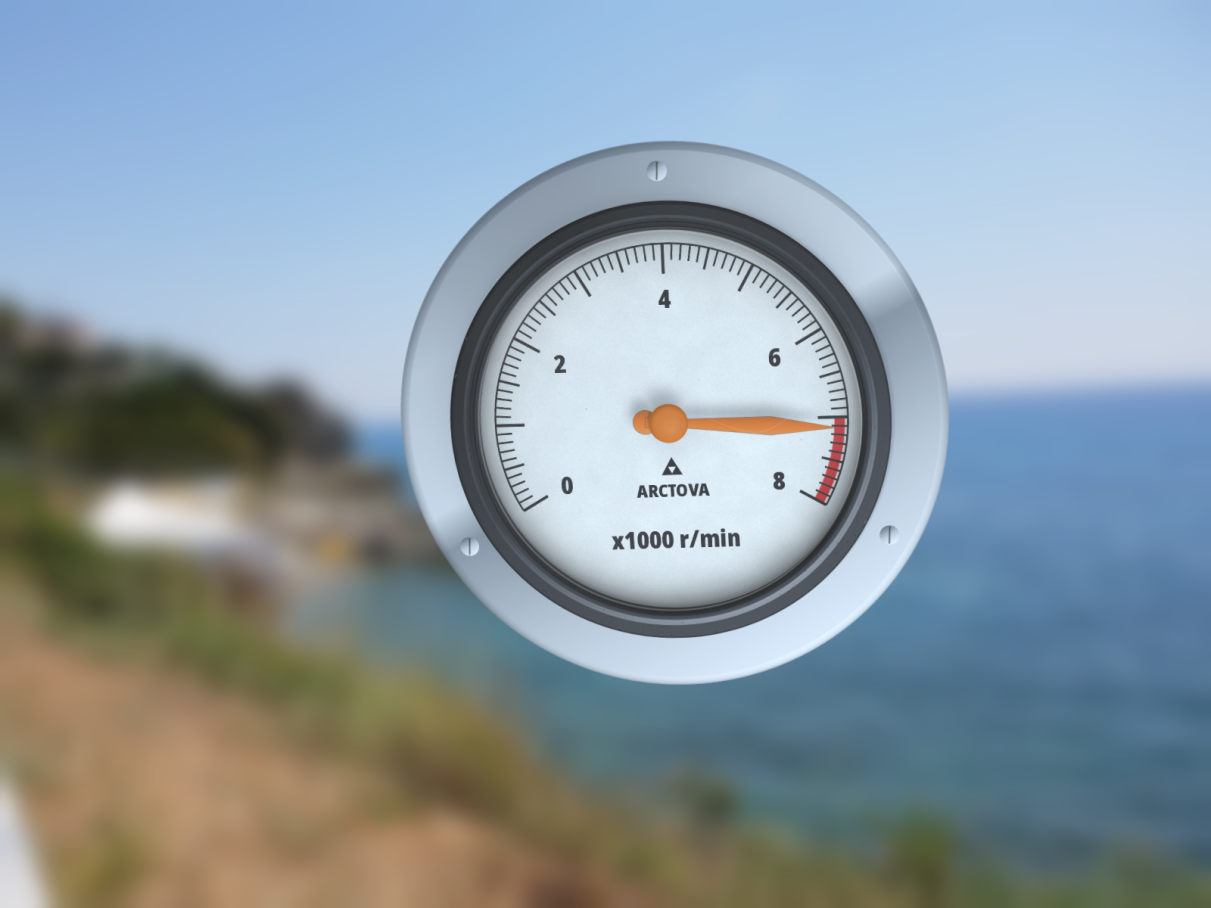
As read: **7100** rpm
